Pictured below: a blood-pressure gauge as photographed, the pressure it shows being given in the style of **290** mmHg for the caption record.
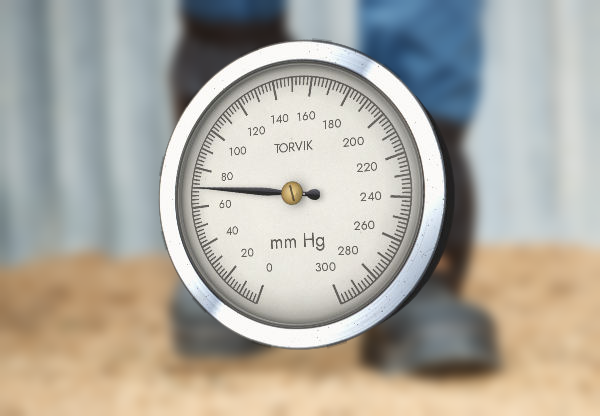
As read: **70** mmHg
